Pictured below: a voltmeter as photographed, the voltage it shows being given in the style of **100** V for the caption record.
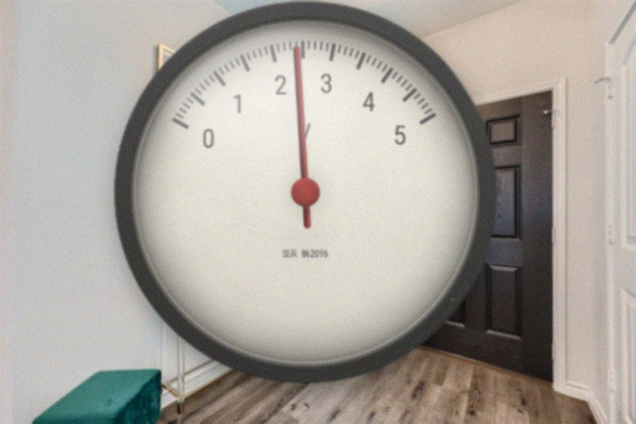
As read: **2.4** V
